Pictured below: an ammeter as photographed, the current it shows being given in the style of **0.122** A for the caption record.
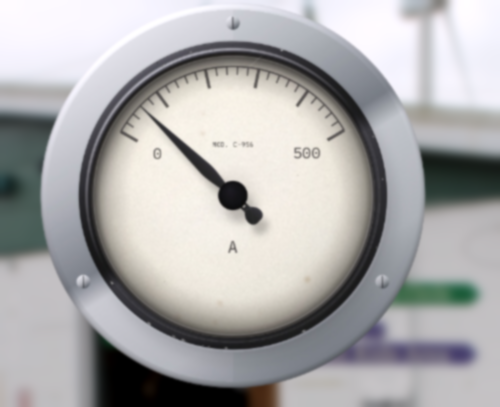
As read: **60** A
